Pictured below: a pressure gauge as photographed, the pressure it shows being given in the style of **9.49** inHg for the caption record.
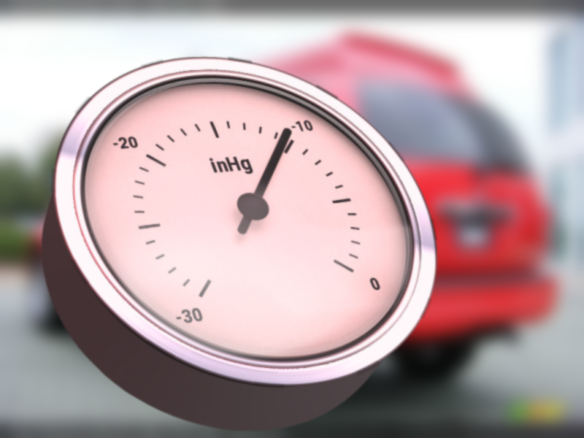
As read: **-10.5** inHg
